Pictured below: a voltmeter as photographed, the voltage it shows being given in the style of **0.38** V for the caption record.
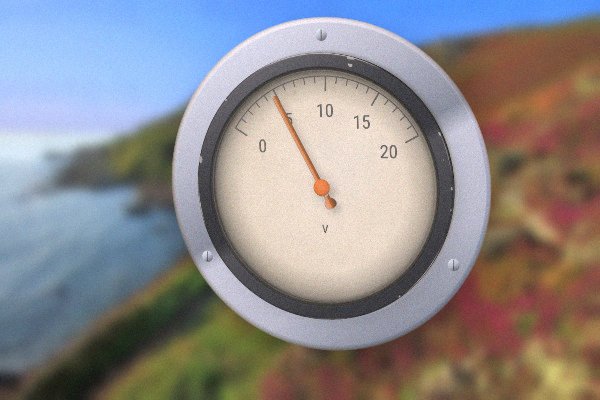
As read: **5** V
